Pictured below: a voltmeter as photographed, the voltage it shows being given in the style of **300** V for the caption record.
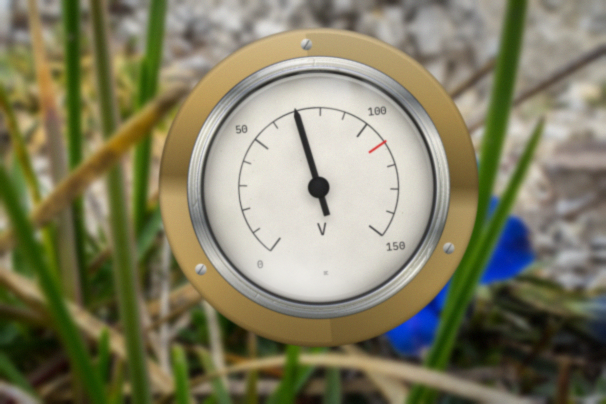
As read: **70** V
